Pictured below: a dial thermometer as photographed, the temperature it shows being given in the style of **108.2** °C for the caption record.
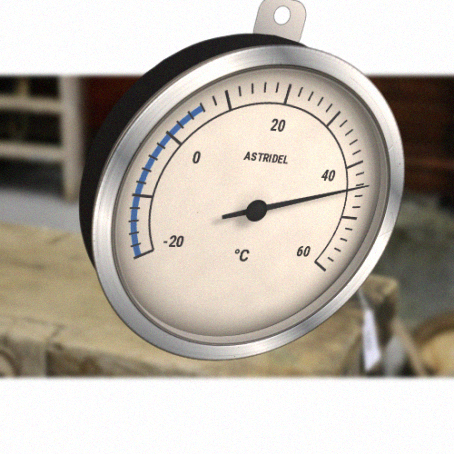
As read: **44** °C
